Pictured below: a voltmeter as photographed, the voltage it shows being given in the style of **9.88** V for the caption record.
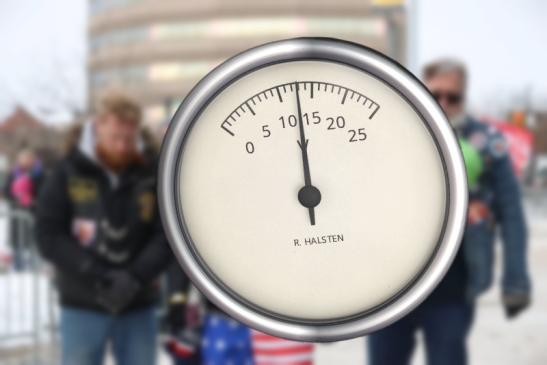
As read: **13** V
